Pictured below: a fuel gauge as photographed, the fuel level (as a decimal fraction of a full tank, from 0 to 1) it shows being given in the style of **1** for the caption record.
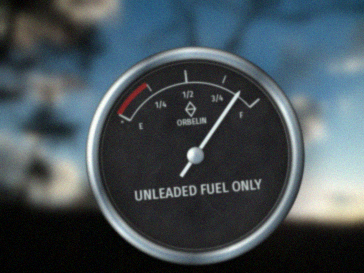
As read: **0.875**
